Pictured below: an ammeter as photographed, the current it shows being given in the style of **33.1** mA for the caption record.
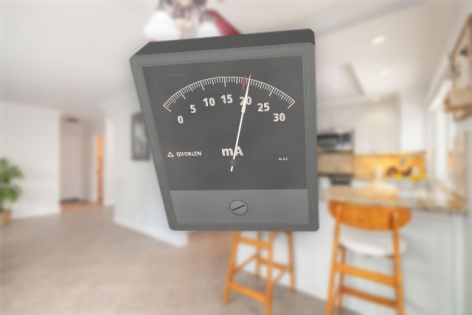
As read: **20** mA
